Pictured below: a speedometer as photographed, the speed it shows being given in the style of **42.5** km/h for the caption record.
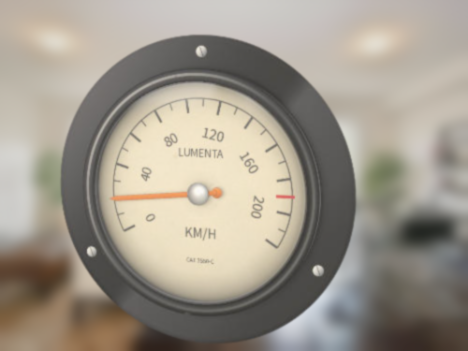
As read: **20** km/h
